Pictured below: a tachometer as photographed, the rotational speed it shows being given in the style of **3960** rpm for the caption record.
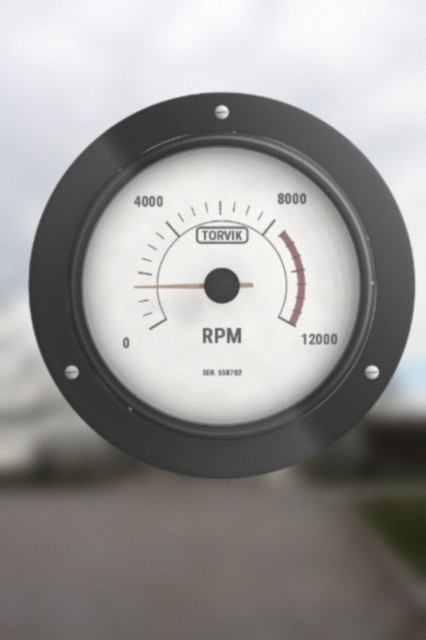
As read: **1500** rpm
